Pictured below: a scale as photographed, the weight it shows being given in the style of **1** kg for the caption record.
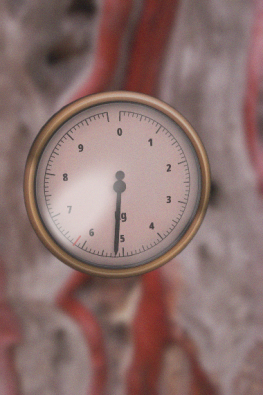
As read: **5.2** kg
